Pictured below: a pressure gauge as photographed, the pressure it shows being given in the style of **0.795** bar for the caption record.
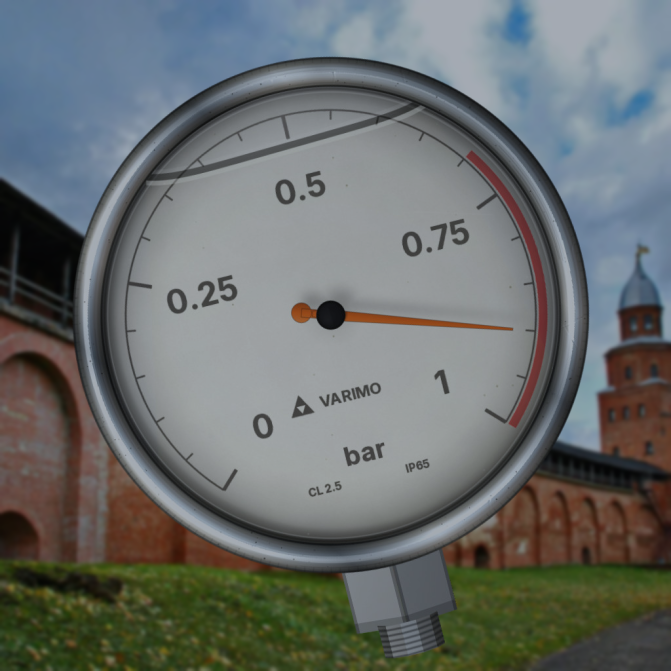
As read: **0.9** bar
